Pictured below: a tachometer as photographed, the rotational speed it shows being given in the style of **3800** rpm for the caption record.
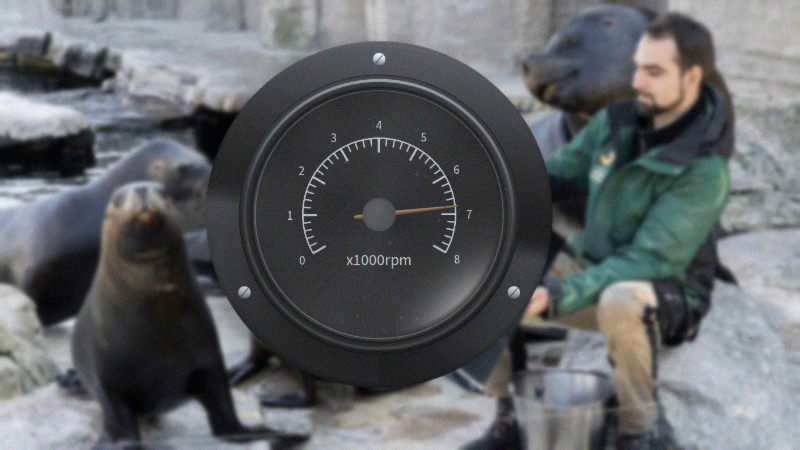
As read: **6800** rpm
